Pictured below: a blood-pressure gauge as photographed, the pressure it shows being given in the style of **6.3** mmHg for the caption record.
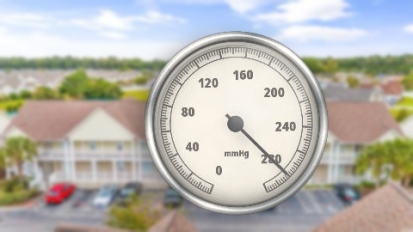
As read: **280** mmHg
